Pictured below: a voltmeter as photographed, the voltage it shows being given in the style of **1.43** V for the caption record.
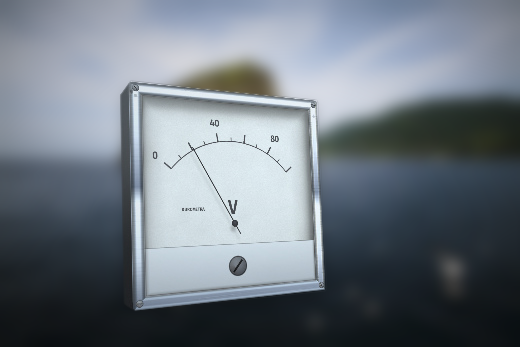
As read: **20** V
